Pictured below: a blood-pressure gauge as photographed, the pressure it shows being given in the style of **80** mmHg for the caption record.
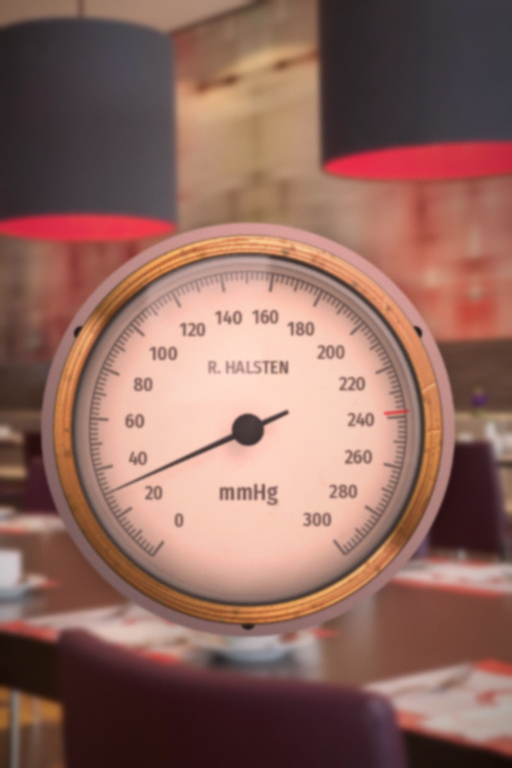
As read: **30** mmHg
